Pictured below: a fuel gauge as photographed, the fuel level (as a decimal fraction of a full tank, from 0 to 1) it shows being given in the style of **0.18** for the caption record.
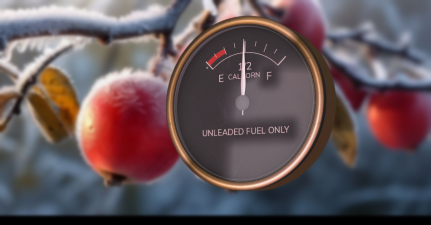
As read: **0.5**
